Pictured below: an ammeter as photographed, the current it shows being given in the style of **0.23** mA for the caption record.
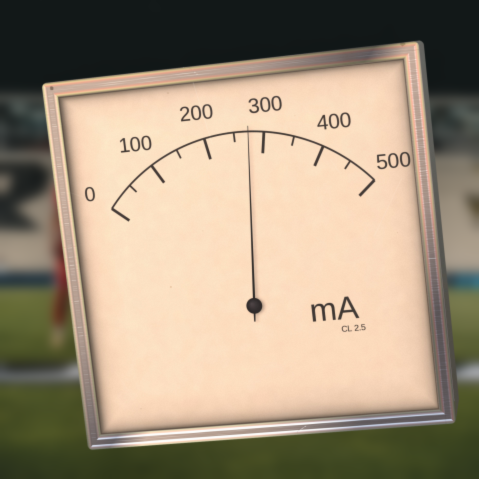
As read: **275** mA
